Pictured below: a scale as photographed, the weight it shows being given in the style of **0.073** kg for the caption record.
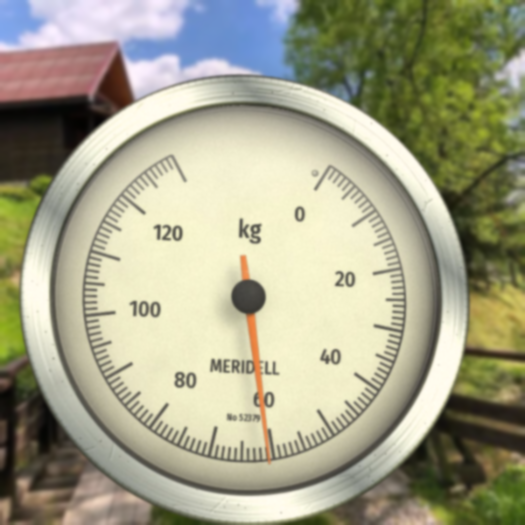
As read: **61** kg
